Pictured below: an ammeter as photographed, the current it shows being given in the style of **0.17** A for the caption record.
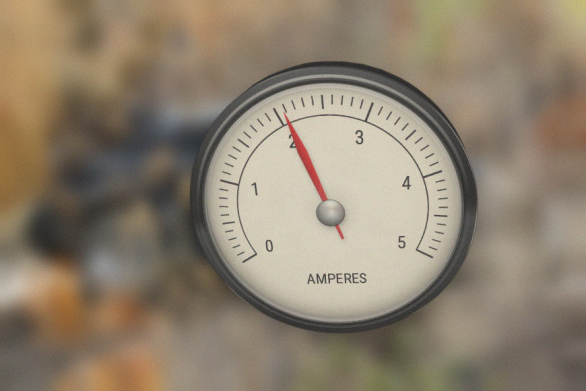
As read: **2.1** A
